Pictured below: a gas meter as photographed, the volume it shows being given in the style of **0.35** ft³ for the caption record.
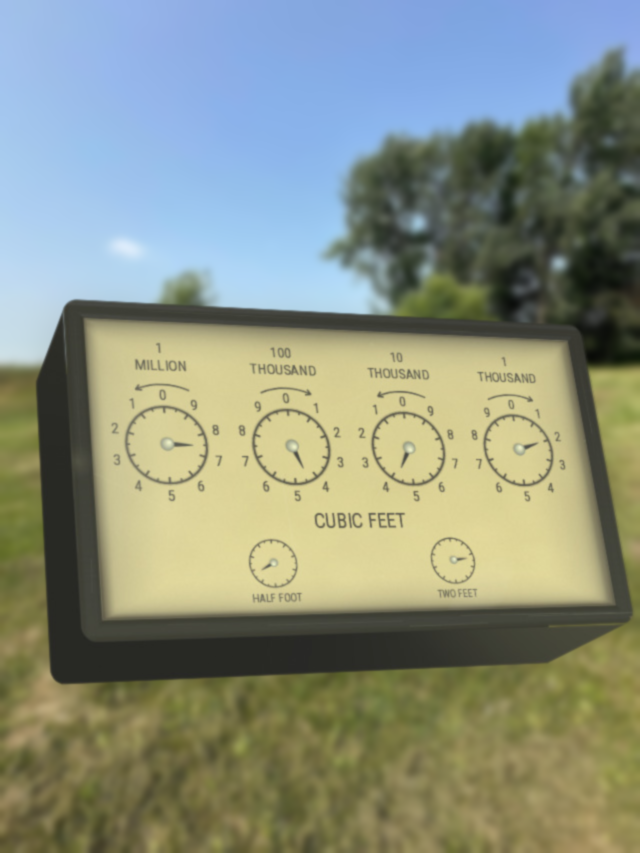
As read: **744200** ft³
